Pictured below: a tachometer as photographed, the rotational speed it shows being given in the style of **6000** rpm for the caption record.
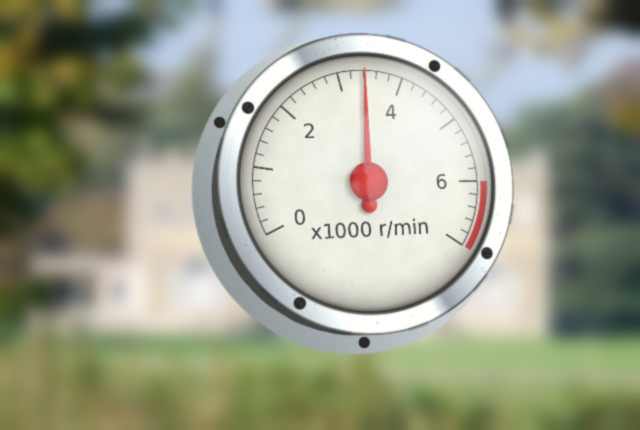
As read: **3400** rpm
